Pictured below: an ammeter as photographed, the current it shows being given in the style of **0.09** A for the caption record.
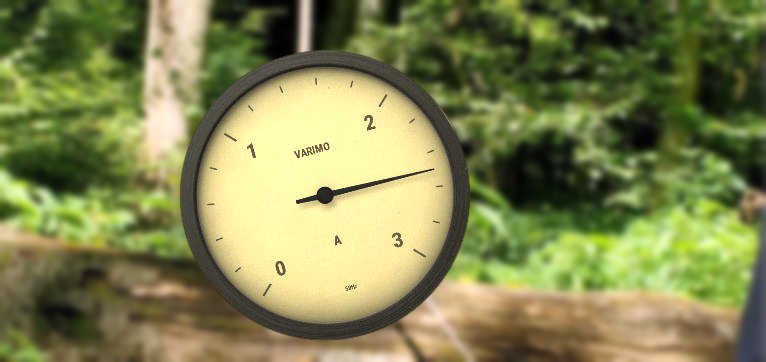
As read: **2.5** A
